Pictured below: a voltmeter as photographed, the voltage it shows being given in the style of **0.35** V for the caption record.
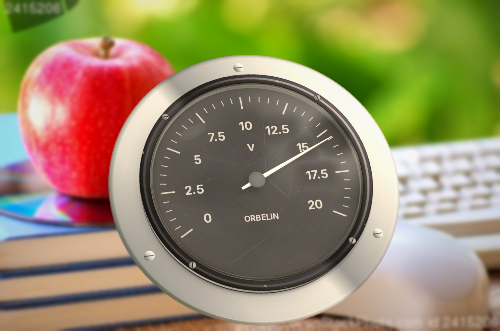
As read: **15.5** V
